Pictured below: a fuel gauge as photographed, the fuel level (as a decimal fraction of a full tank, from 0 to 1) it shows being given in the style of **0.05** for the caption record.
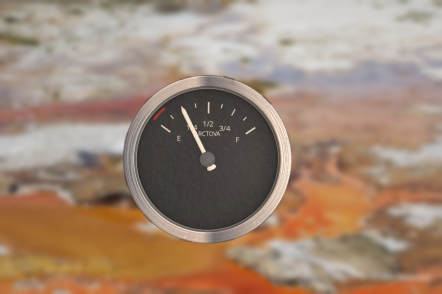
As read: **0.25**
